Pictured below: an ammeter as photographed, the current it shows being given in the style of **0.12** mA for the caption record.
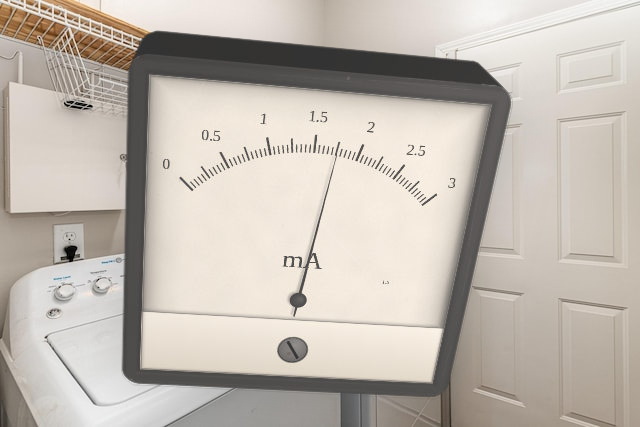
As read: **1.75** mA
